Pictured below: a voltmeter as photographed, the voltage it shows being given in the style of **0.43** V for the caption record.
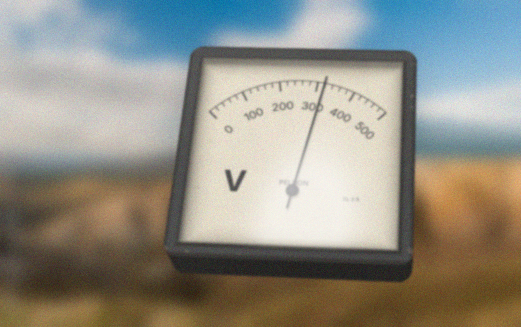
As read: **320** V
